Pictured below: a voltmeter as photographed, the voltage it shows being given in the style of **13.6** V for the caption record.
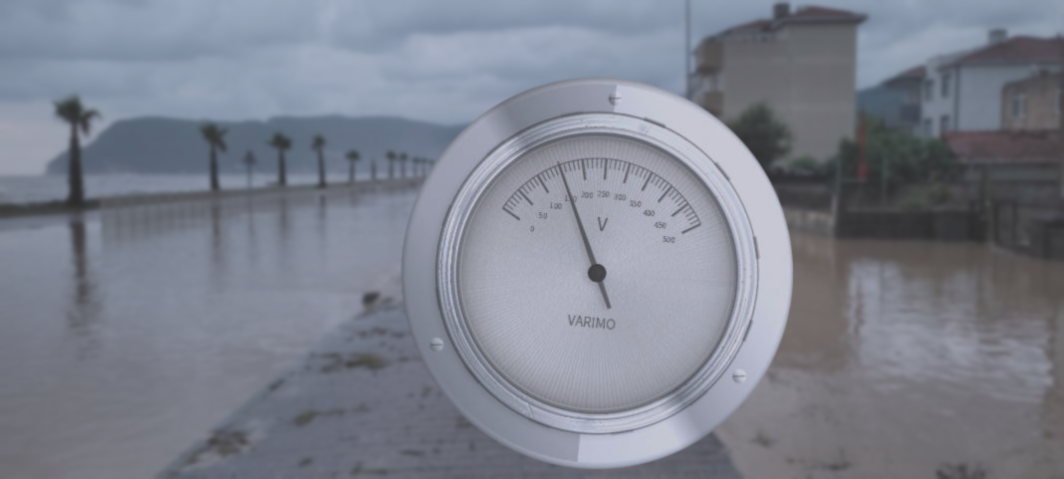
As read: **150** V
